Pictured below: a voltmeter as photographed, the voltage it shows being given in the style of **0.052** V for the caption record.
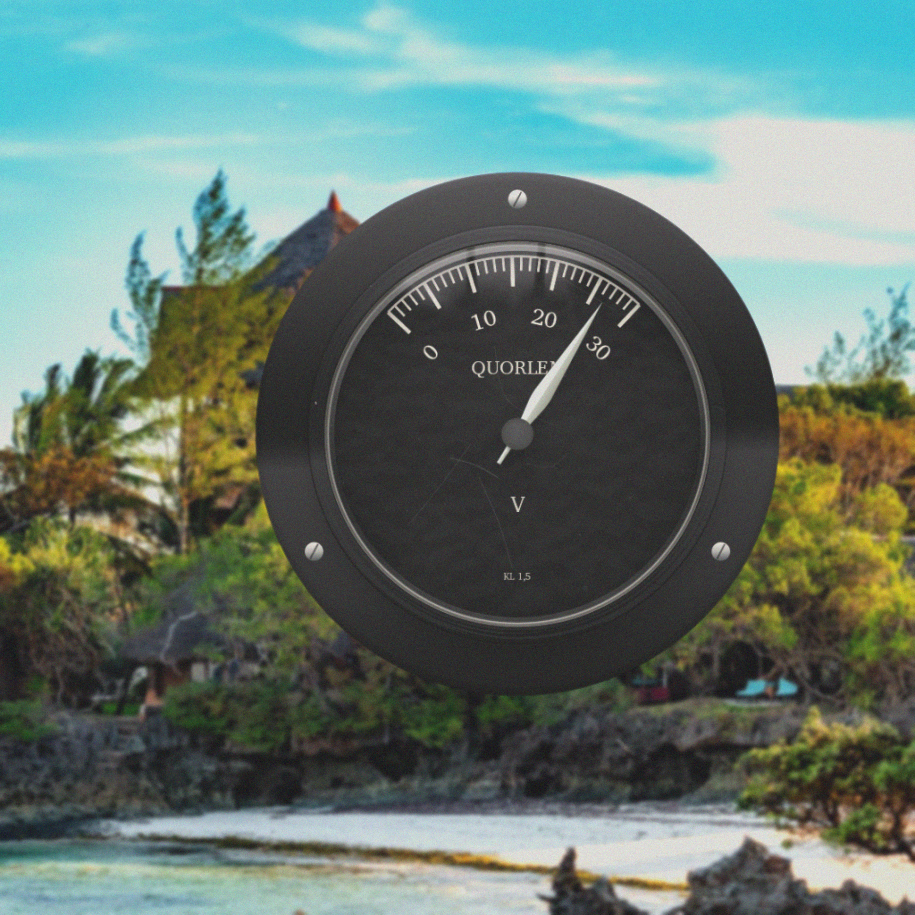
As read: **26.5** V
